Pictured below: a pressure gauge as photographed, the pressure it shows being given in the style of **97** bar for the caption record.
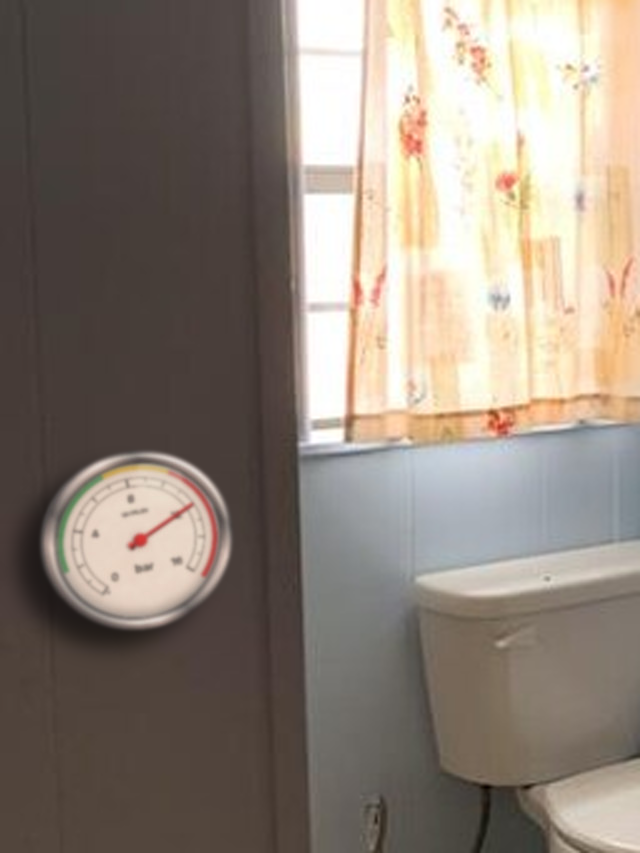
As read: **12** bar
